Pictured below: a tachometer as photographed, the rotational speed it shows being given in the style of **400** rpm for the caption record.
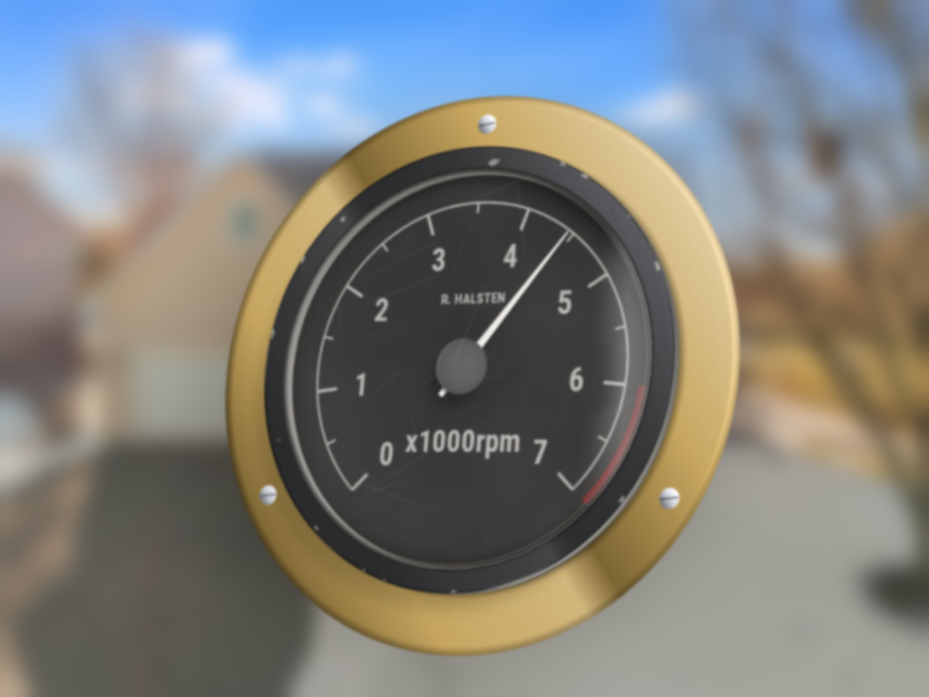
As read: **4500** rpm
